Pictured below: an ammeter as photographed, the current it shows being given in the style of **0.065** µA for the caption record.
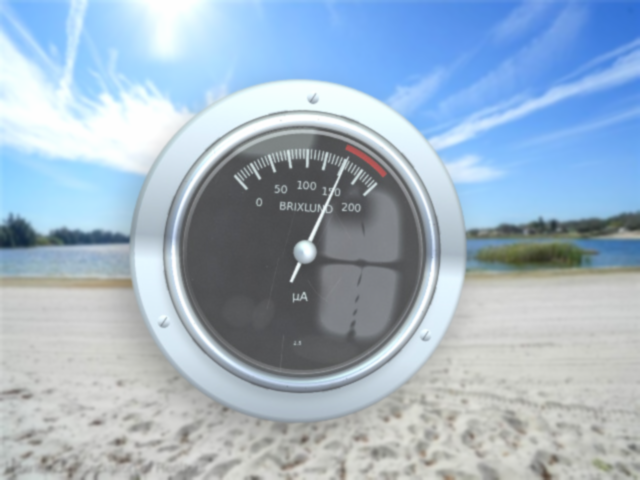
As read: **150** µA
